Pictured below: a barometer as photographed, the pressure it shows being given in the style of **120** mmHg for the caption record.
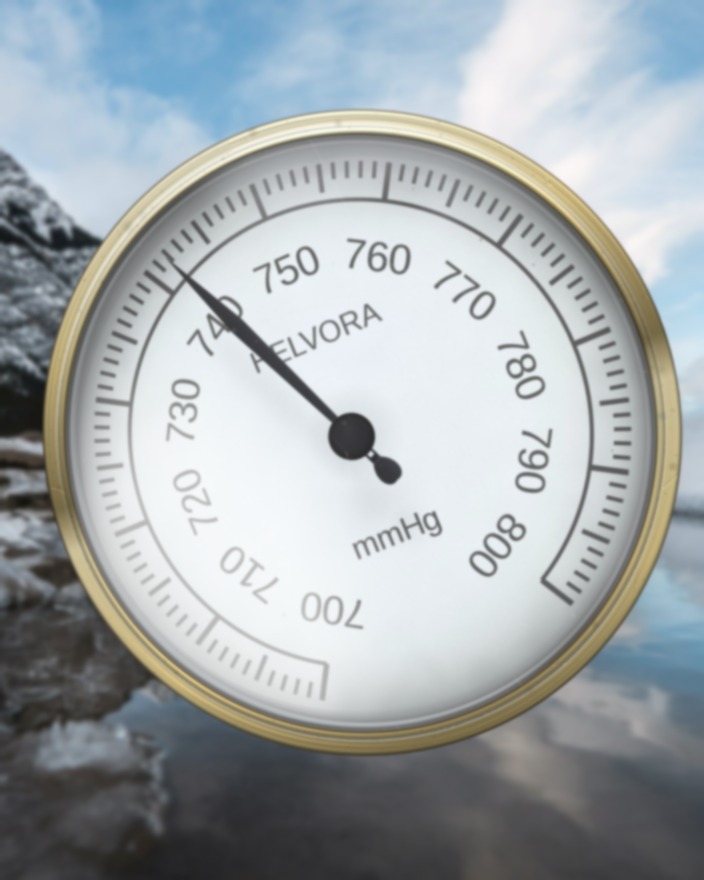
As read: **742** mmHg
